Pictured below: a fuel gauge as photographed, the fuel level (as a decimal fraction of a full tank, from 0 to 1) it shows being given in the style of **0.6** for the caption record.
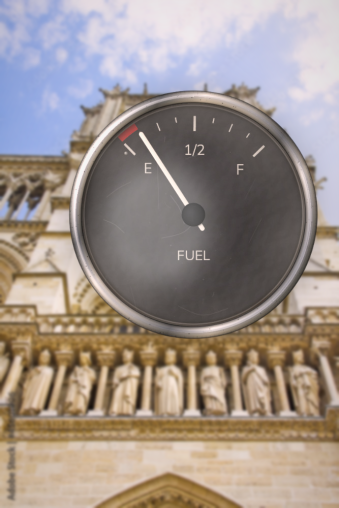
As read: **0.125**
